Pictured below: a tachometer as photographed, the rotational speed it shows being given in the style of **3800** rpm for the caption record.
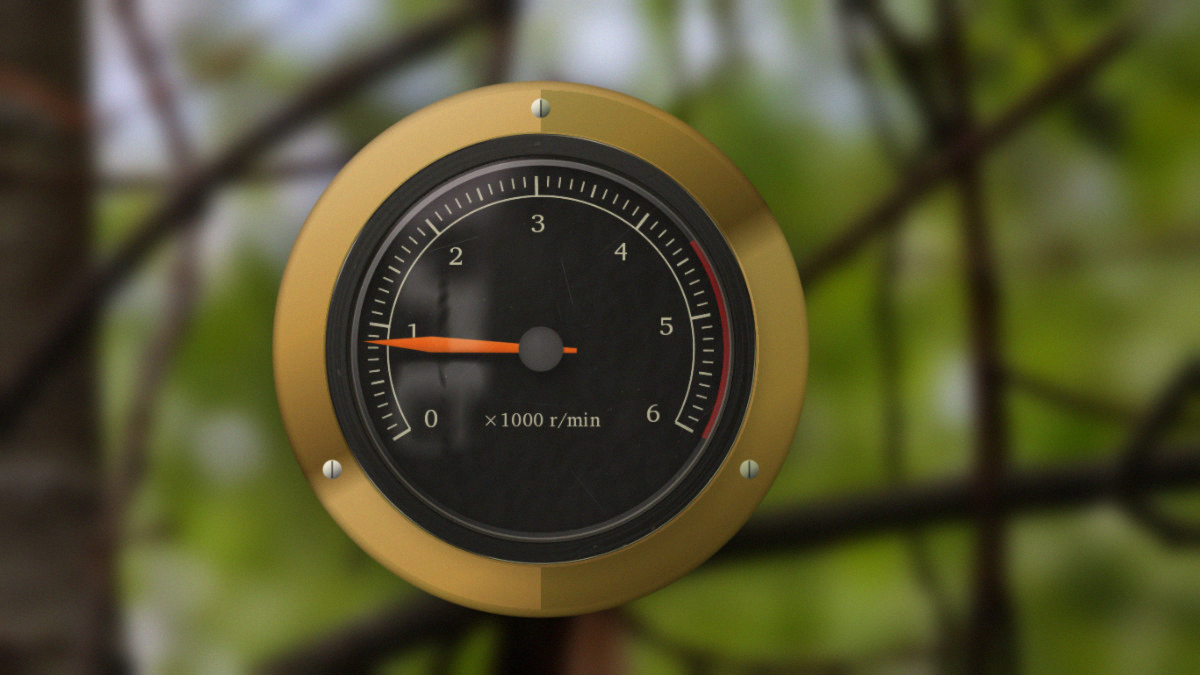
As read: **850** rpm
